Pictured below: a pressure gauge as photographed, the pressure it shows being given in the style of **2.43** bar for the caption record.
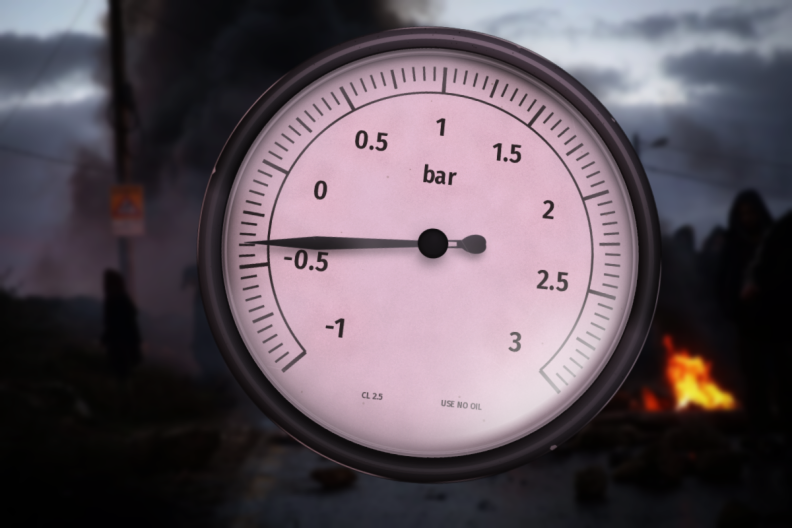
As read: **-0.4** bar
